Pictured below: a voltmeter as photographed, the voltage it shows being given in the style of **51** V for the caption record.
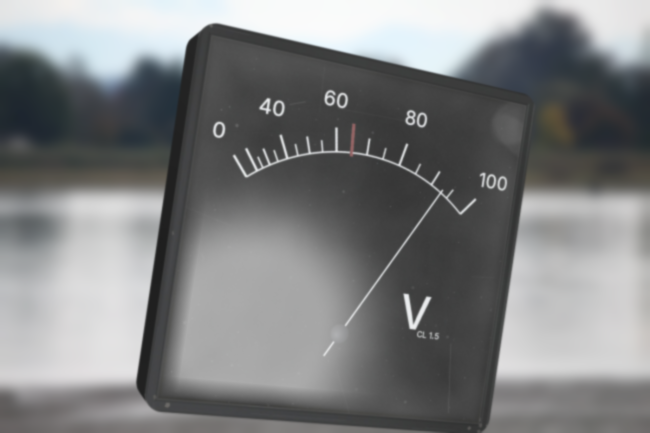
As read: **92.5** V
